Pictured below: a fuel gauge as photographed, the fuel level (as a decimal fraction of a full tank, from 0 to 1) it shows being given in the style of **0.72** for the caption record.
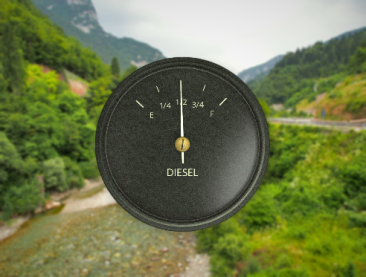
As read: **0.5**
